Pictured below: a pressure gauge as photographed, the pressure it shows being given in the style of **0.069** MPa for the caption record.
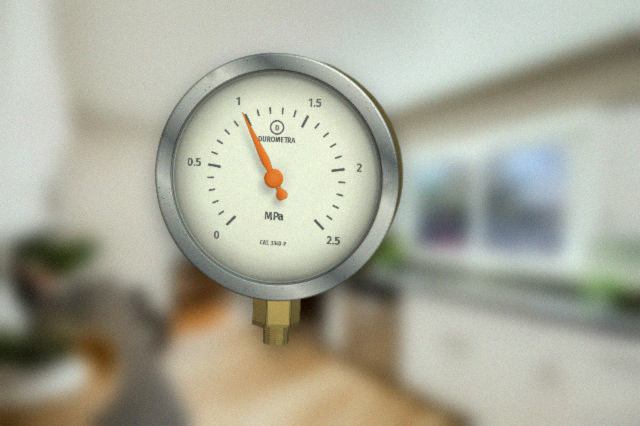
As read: **1** MPa
